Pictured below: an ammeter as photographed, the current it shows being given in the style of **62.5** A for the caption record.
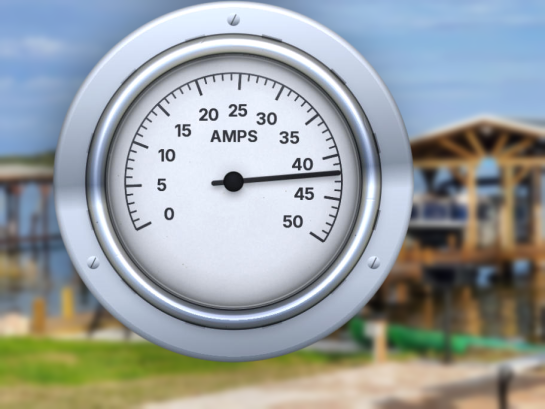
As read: **42** A
